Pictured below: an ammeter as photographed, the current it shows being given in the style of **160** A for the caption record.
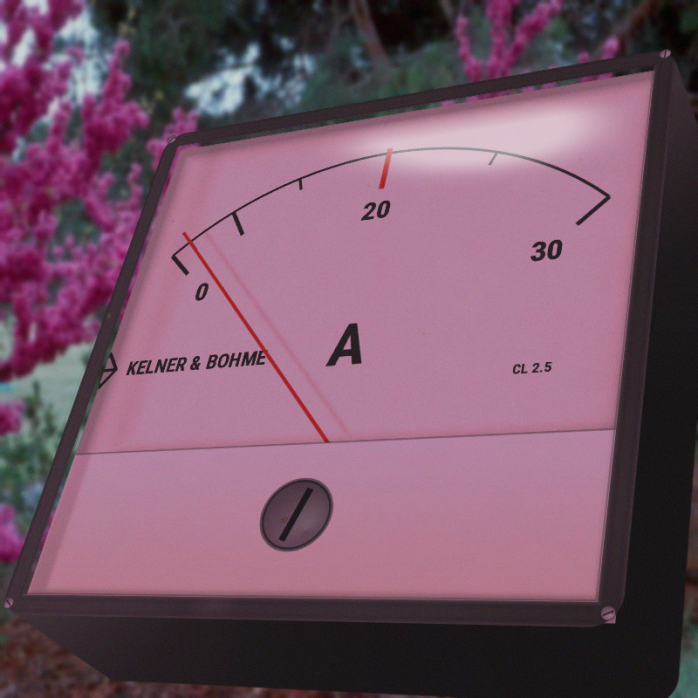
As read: **5** A
